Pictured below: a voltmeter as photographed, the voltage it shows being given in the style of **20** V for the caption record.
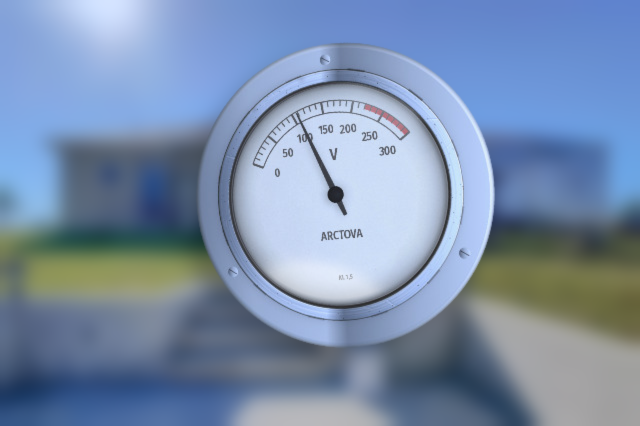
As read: **110** V
